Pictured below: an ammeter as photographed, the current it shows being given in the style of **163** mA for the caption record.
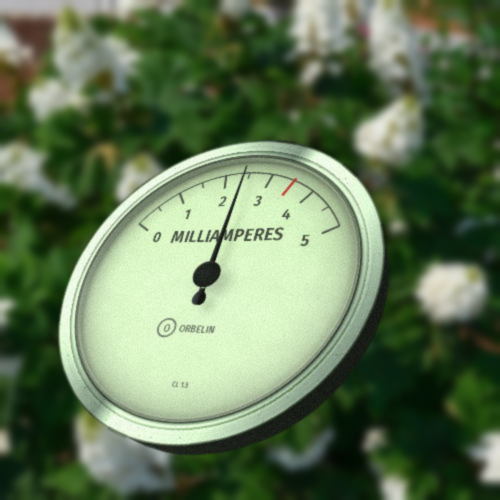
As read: **2.5** mA
